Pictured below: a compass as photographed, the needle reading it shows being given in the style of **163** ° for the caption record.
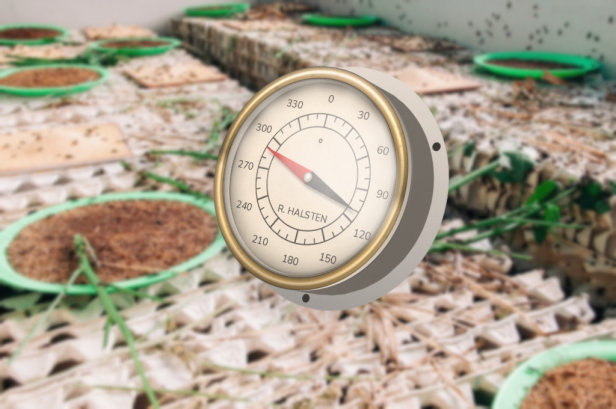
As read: **290** °
